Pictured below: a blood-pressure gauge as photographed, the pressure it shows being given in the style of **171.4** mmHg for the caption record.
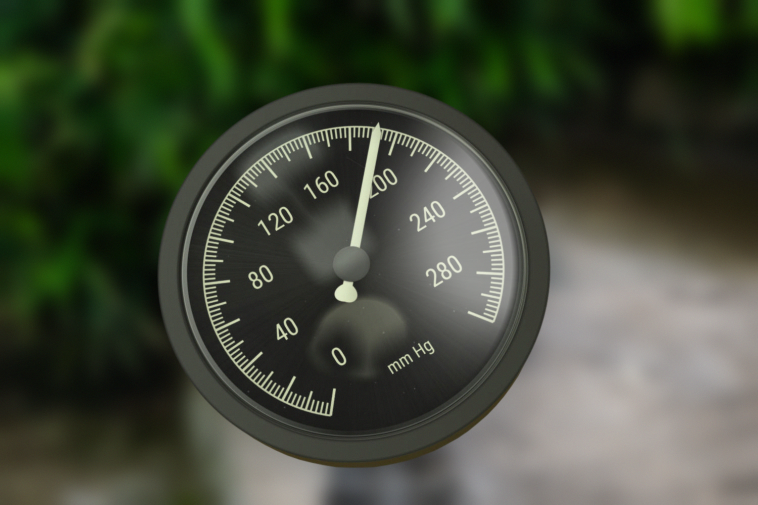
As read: **192** mmHg
